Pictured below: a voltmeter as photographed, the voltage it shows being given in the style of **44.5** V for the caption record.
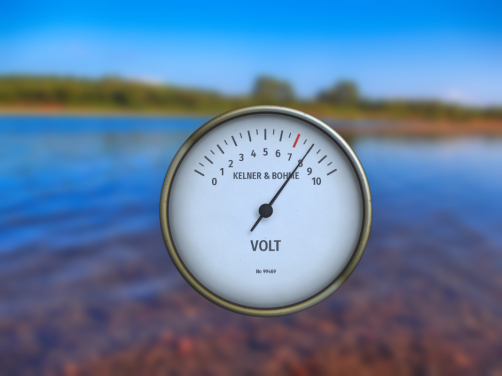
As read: **8** V
